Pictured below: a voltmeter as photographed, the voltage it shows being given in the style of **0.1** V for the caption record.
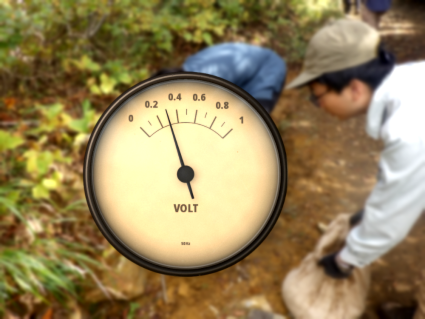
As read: **0.3** V
